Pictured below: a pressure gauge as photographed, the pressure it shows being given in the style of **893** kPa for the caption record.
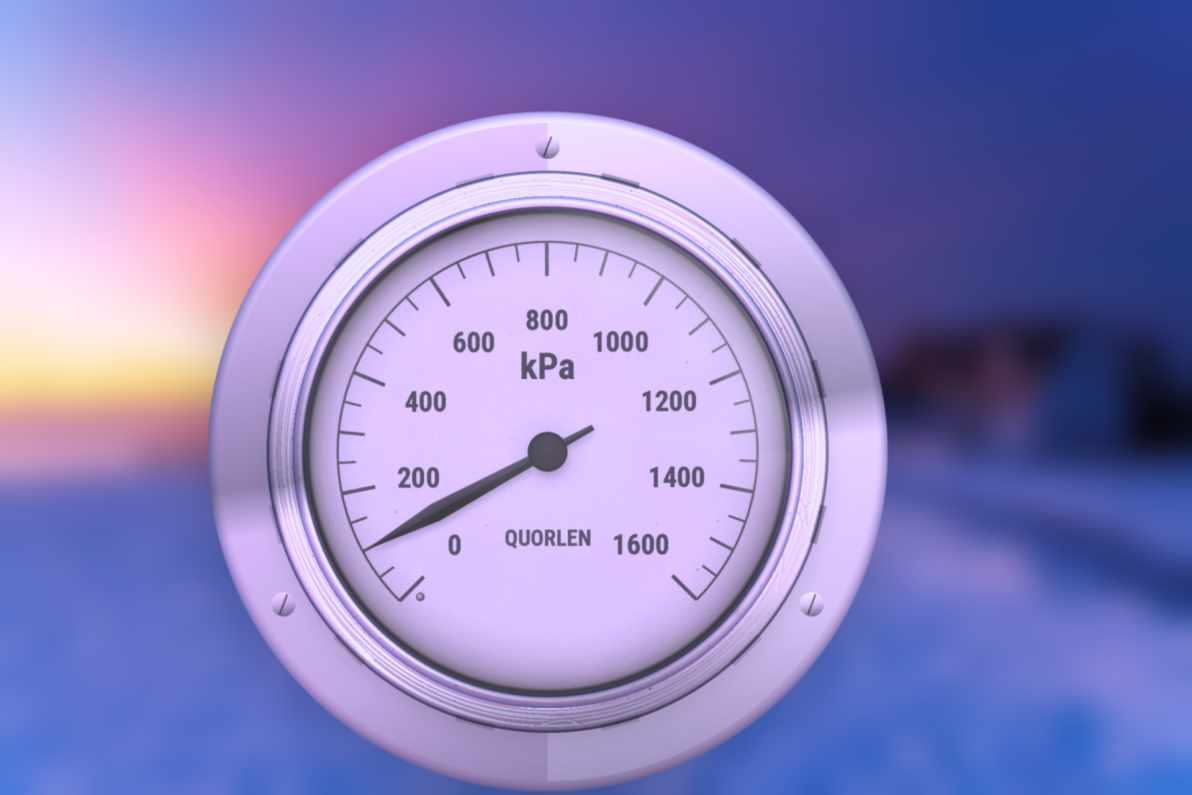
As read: **100** kPa
